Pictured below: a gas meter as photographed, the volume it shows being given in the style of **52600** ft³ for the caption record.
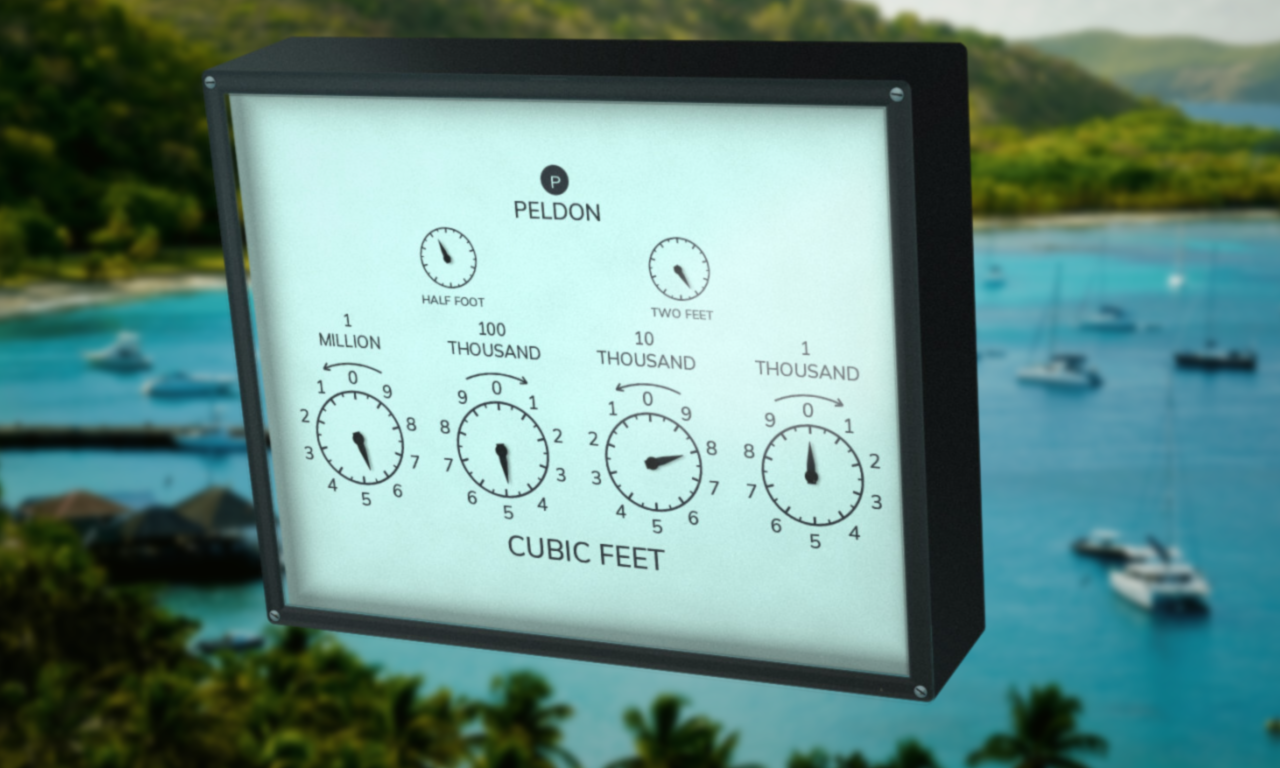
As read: **548000** ft³
